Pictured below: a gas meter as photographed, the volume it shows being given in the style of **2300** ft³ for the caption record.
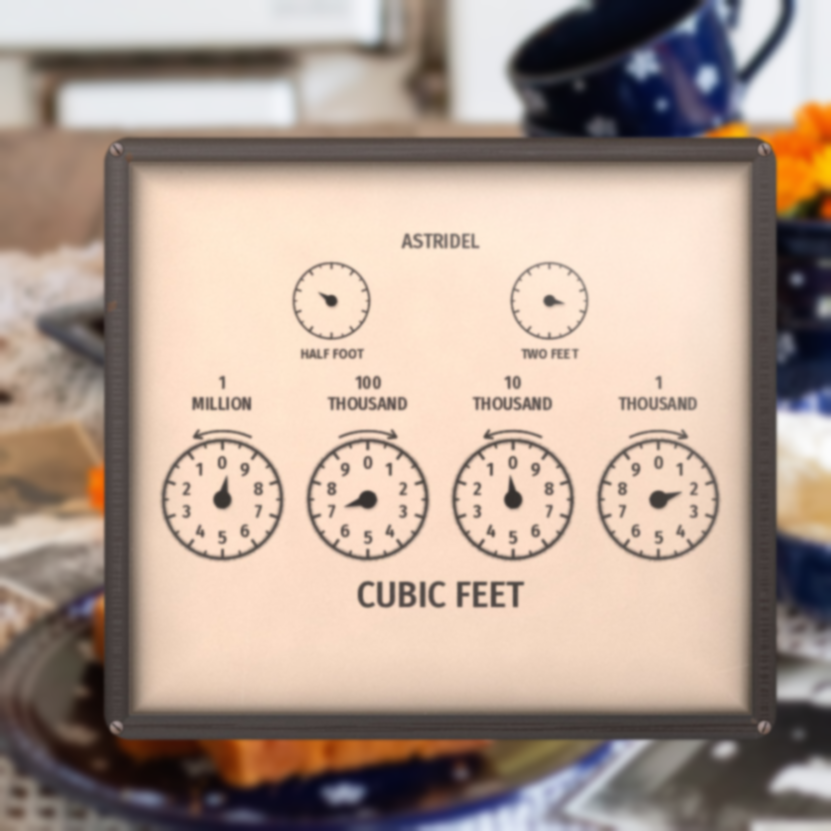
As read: **970200** ft³
